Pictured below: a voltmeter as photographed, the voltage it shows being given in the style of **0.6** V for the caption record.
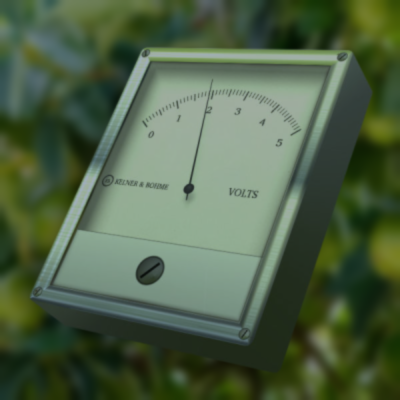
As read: **2** V
